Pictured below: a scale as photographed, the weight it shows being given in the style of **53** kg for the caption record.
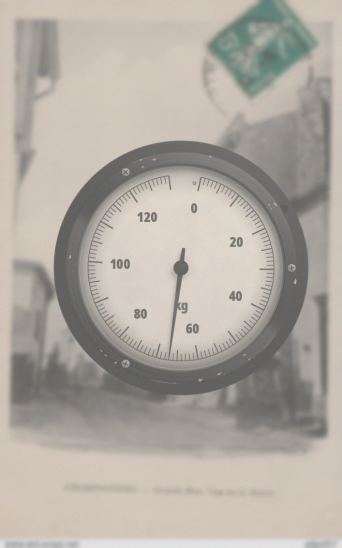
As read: **67** kg
